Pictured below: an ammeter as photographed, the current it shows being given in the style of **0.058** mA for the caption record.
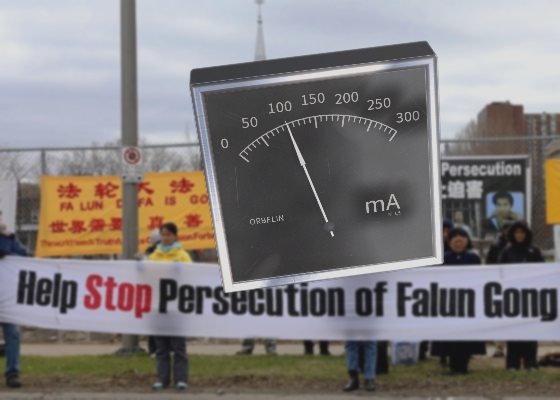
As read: **100** mA
